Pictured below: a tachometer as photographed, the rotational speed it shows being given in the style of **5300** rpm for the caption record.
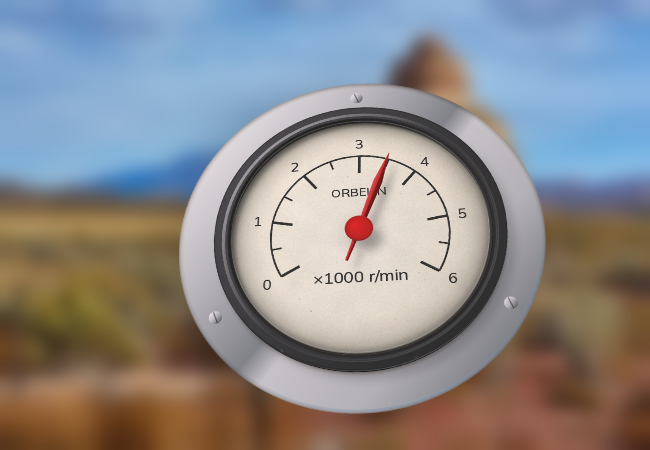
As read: **3500** rpm
